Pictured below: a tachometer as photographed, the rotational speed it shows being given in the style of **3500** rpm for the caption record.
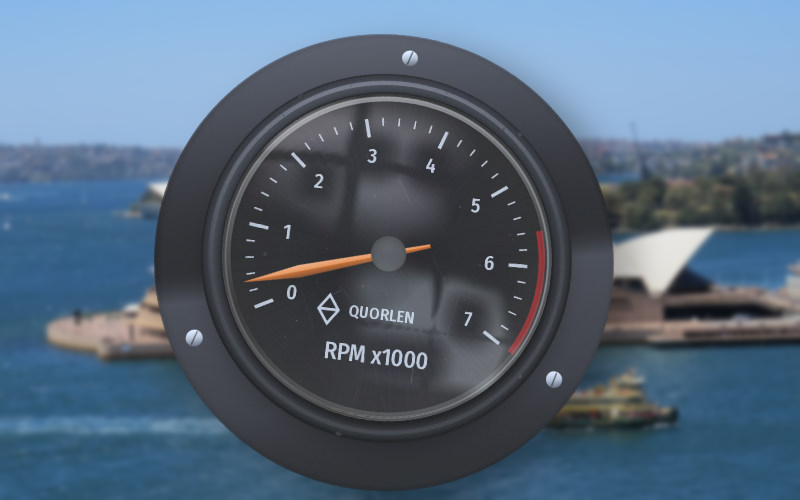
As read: **300** rpm
